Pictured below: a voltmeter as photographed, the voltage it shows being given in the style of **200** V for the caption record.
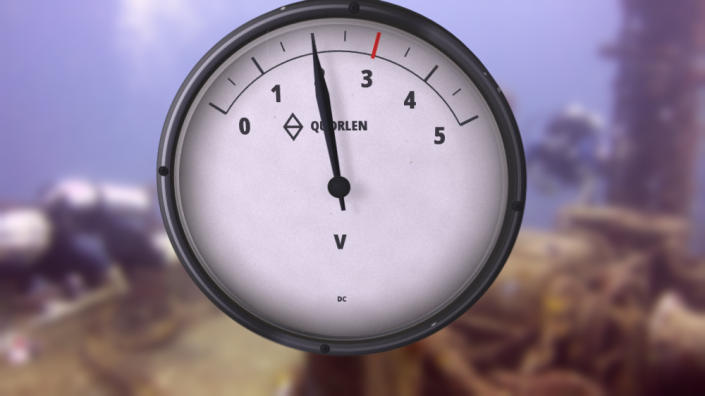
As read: **2** V
